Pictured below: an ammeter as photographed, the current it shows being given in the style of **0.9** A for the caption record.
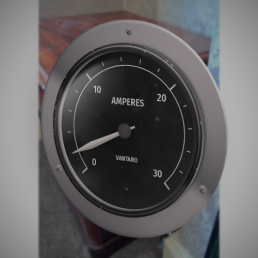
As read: **2** A
